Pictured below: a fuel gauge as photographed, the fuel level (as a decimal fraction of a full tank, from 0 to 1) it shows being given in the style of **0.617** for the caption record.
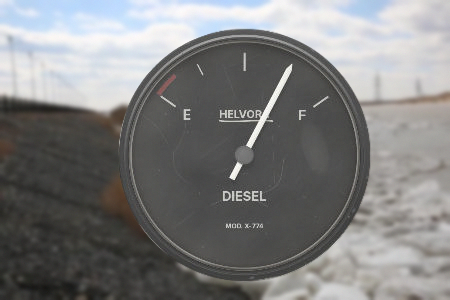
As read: **0.75**
